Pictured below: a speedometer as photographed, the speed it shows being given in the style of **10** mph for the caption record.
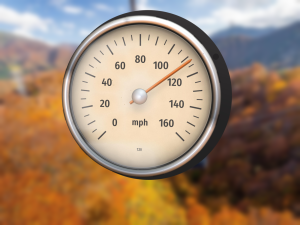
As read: **112.5** mph
